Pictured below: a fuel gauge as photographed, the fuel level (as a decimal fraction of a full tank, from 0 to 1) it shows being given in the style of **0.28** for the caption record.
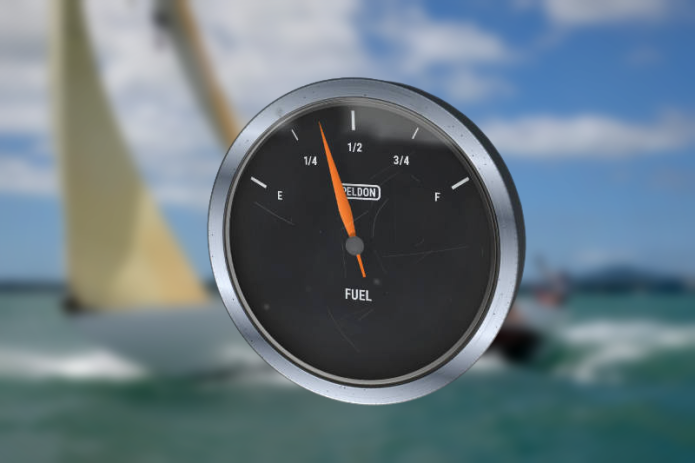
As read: **0.375**
